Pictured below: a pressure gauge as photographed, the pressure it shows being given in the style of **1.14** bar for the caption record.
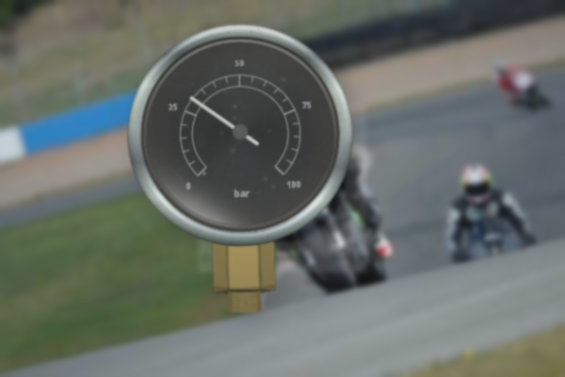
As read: **30** bar
